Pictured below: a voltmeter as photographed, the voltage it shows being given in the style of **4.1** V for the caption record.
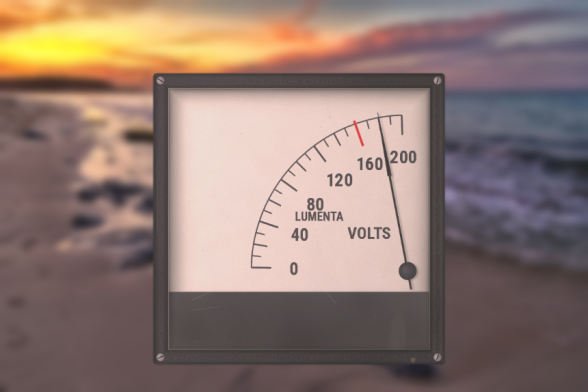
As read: **180** V
